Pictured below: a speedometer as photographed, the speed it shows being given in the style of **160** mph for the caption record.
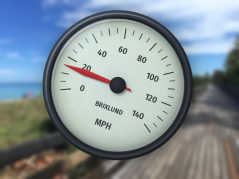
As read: **15** mph
